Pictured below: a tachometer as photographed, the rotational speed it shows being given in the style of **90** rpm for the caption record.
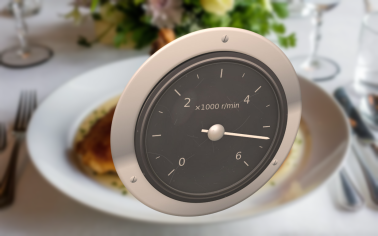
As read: **5250** rpm
